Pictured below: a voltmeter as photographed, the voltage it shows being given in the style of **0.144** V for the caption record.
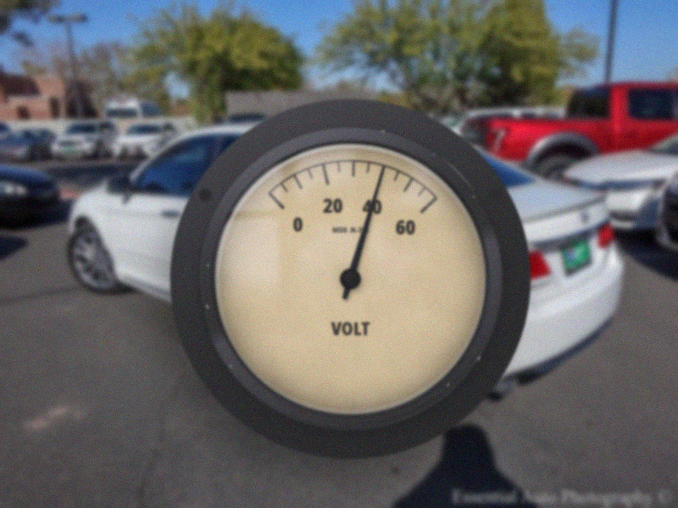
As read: **40** V
